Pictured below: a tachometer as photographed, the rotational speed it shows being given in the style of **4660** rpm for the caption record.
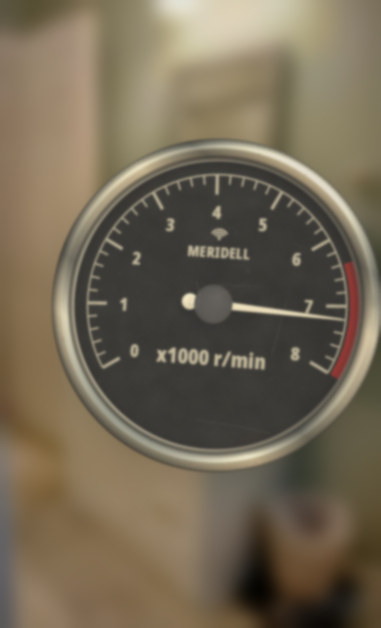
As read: **7200** rpm
